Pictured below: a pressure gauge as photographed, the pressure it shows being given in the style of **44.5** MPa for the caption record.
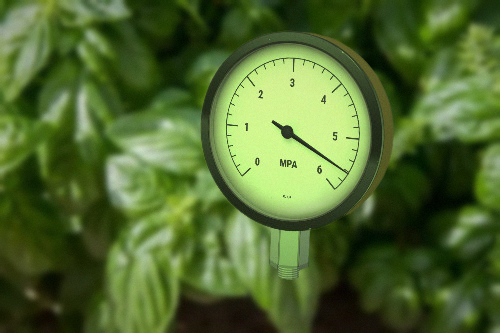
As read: **5.6** MPa
